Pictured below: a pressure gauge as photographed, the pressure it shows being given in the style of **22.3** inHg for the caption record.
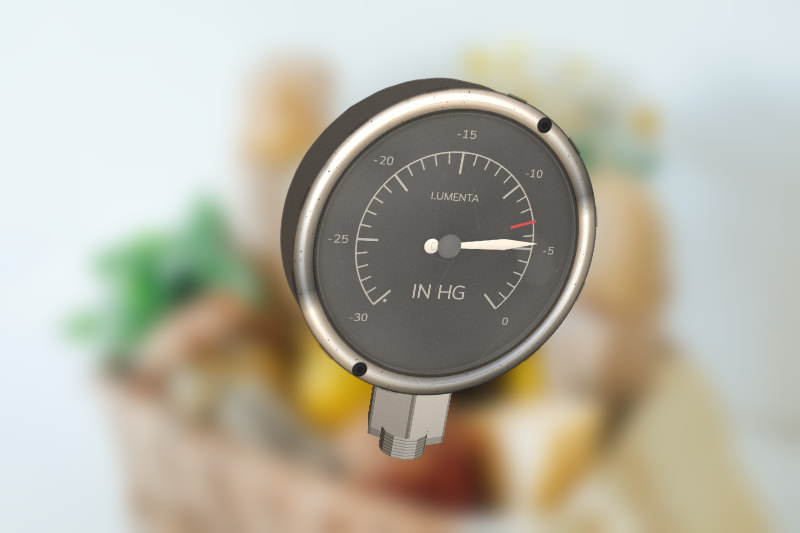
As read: **-5.5** inHg
